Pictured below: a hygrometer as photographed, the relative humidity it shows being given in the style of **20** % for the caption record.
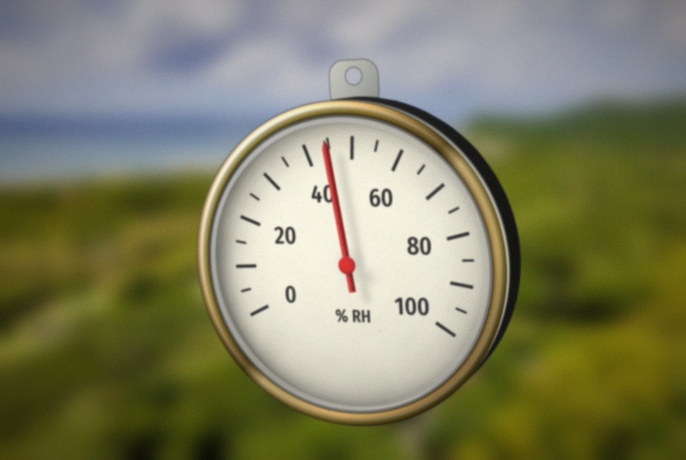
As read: **45** %
